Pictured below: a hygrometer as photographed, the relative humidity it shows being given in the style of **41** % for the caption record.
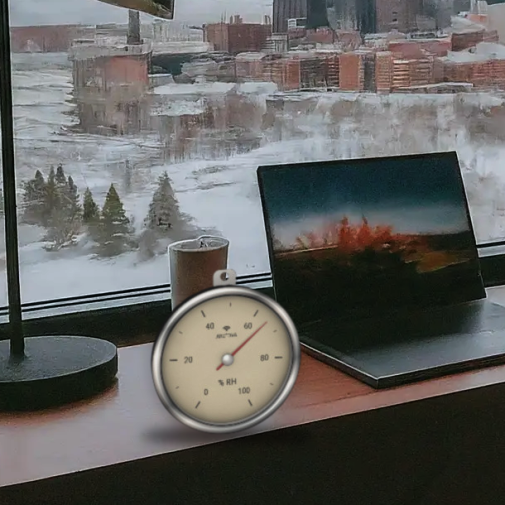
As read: **65** %
